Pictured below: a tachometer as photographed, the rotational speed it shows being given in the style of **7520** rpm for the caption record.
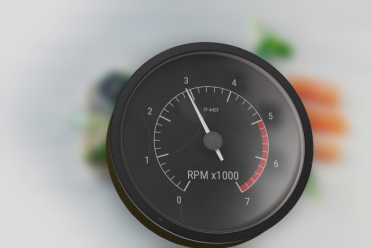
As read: **2900** rpm
